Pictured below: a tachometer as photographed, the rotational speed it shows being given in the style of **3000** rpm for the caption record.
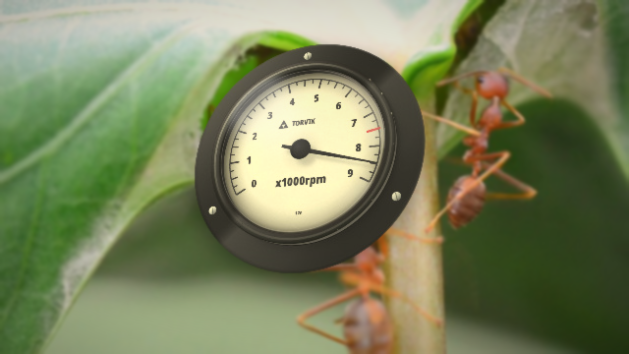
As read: **8500** rpm
